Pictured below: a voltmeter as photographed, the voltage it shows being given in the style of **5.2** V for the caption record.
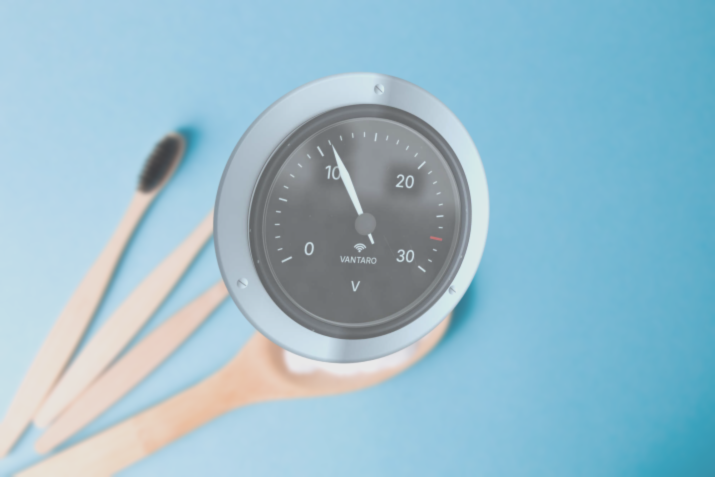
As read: **11** V
